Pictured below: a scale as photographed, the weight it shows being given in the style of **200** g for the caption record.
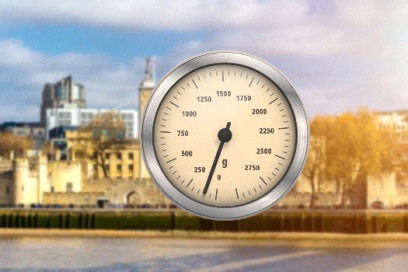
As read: **100** g
